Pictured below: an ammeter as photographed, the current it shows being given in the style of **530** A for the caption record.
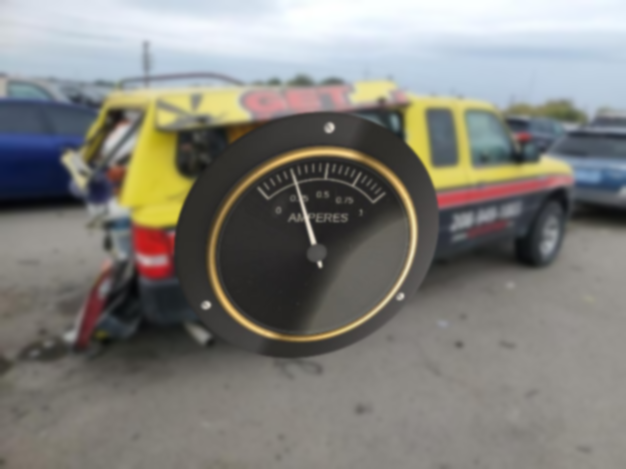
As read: **0.25** A
